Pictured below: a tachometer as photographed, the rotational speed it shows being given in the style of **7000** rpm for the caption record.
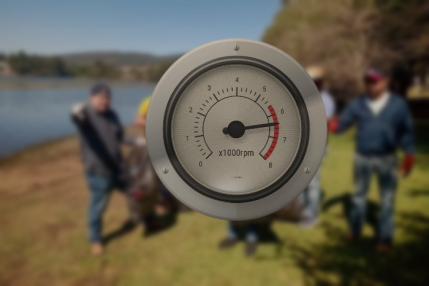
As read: **6400** rpm
